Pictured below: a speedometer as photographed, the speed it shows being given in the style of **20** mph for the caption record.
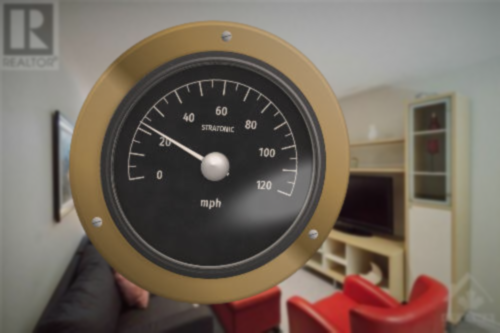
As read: **22.5** mph
